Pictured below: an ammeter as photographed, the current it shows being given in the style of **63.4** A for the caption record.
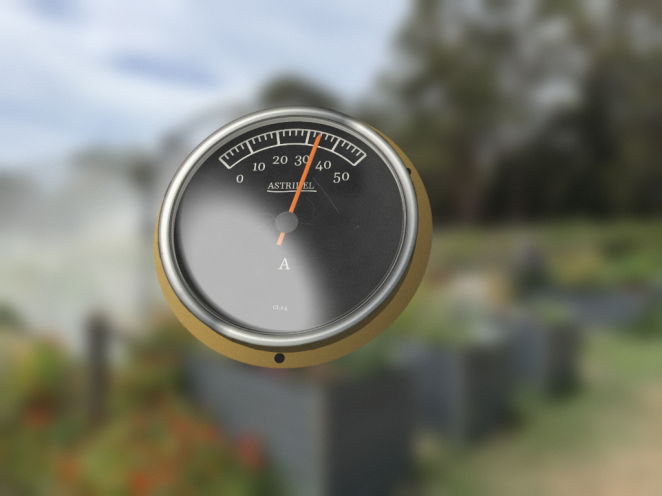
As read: **34** A
